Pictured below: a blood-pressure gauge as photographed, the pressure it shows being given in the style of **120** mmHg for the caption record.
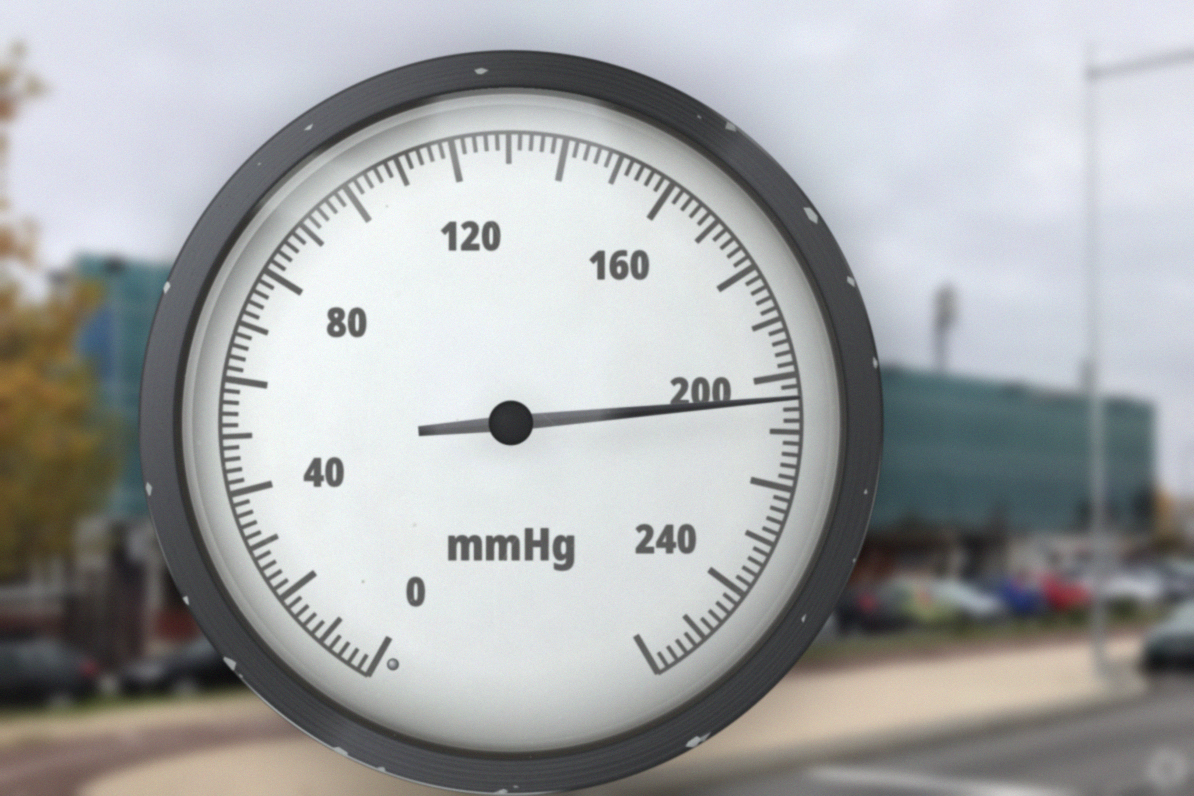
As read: **204** mmHg
